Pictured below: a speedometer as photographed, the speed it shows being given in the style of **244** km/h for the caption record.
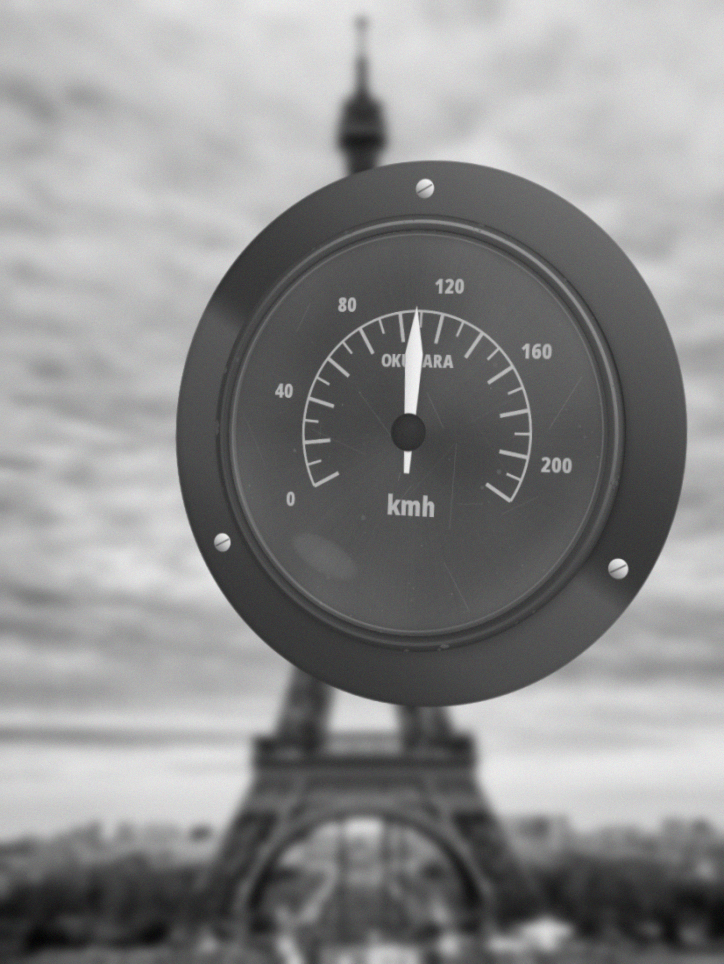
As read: **110** km/h
